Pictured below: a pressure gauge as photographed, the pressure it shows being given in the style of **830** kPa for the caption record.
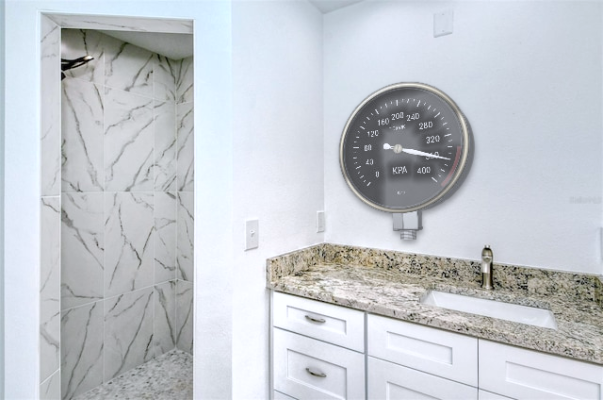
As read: **360** kPa
